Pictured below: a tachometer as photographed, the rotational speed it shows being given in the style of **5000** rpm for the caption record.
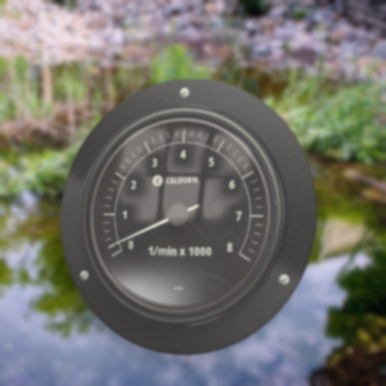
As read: **200** rpm
